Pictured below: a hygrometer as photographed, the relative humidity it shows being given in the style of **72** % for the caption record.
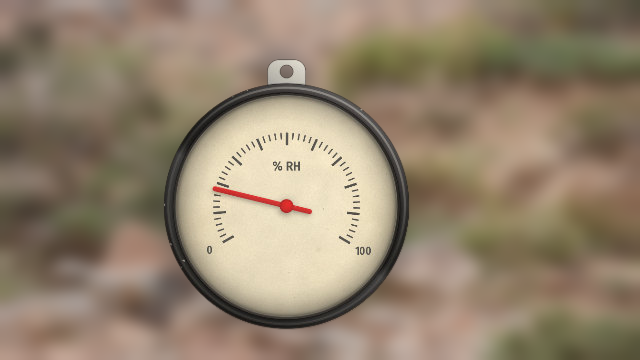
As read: **18** %
